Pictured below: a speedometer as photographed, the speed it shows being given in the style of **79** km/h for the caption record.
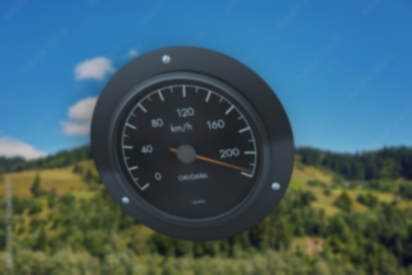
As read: **215** km/h
